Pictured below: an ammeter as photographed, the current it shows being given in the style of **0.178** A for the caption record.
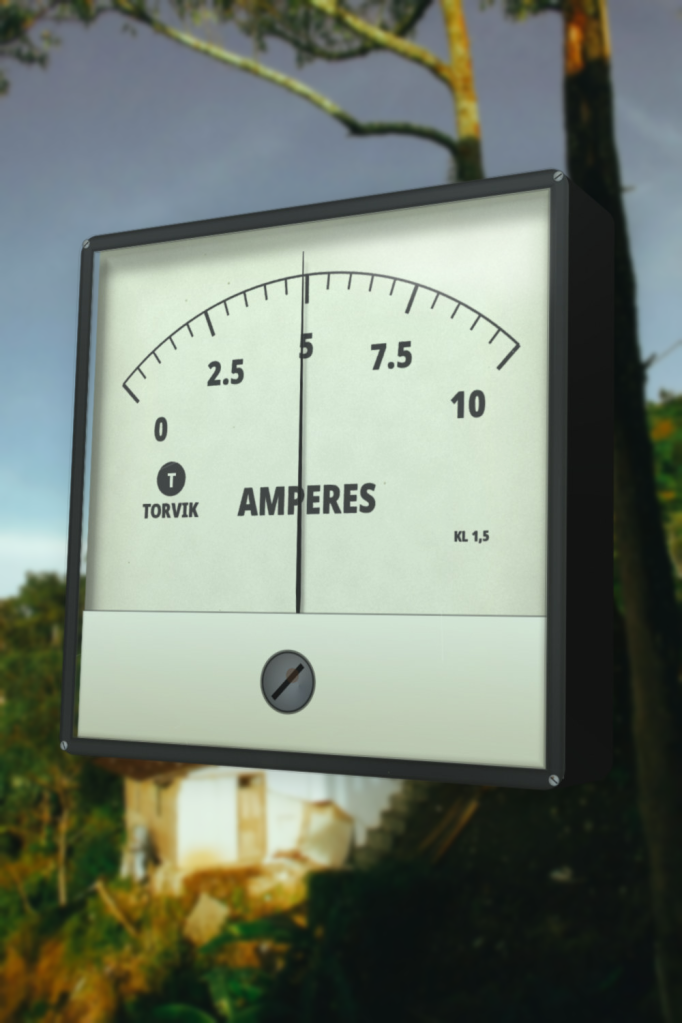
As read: **5** A
